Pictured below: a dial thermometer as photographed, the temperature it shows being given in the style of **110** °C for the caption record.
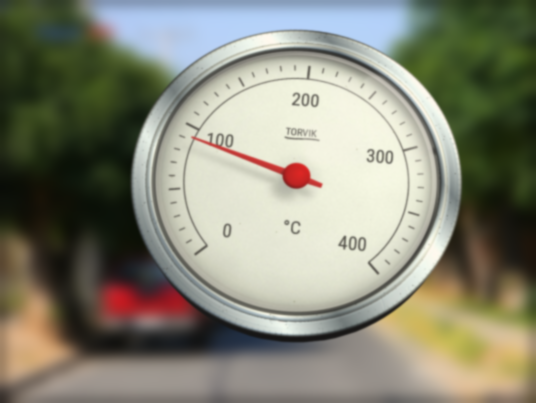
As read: **90** °C
